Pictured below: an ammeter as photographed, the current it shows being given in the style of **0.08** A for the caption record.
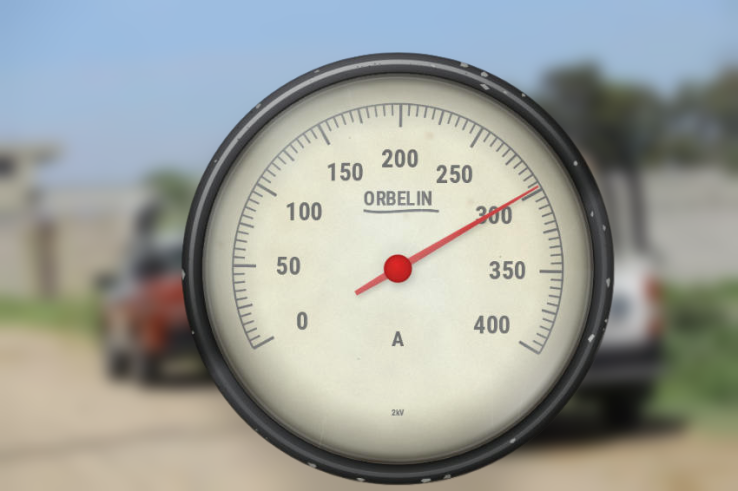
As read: **297.5** A
